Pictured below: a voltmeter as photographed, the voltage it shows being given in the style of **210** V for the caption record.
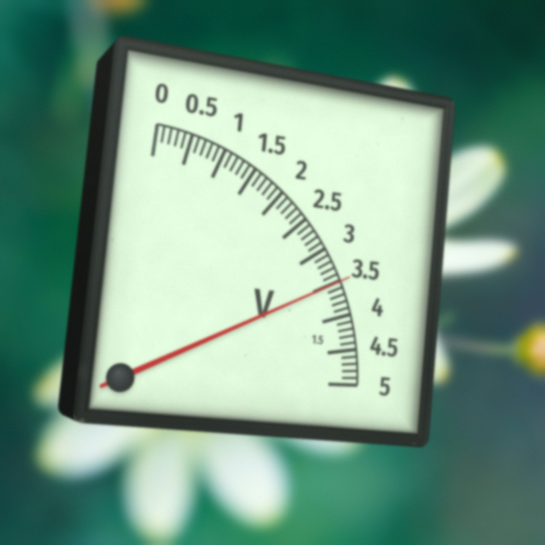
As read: **3.5** V
